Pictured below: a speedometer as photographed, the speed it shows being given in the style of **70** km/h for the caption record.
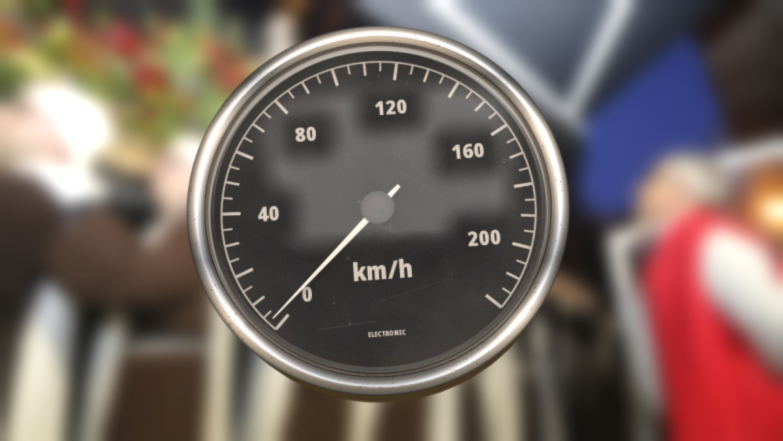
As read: **2.5** km/h
